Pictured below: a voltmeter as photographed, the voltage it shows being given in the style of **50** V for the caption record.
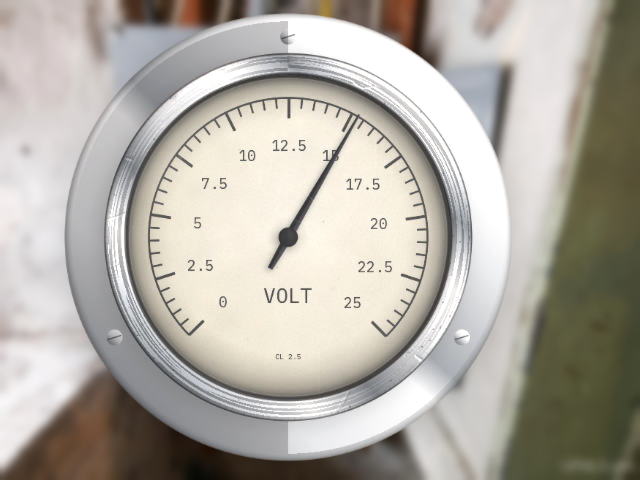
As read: **15.25** V
